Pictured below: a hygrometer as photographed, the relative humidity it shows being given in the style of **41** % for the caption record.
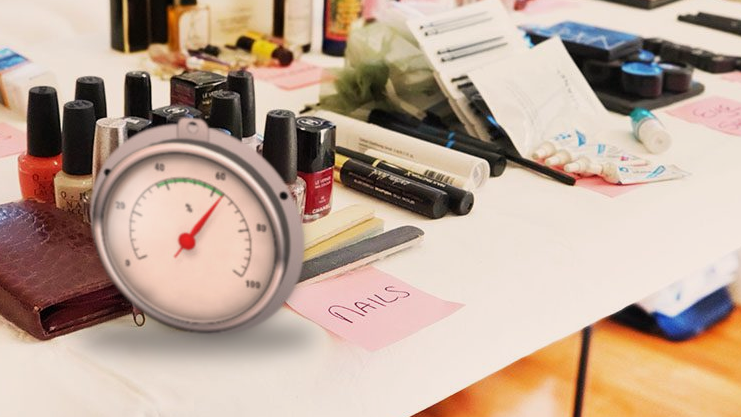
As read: **64** %
